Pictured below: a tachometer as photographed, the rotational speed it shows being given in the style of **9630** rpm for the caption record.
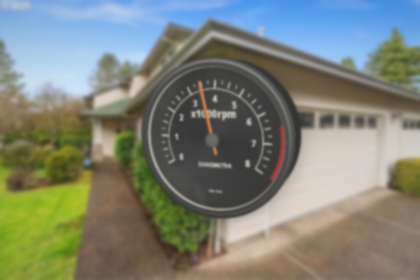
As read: **3500** rpm
